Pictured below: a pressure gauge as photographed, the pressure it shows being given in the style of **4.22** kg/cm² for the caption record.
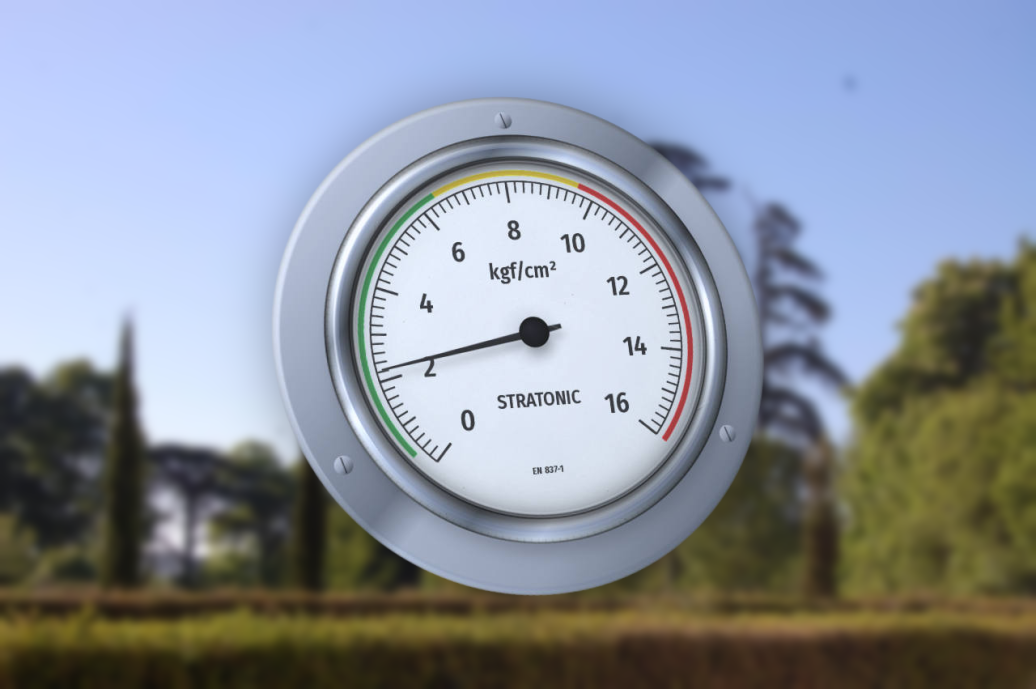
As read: **2.2** kg/cm²
